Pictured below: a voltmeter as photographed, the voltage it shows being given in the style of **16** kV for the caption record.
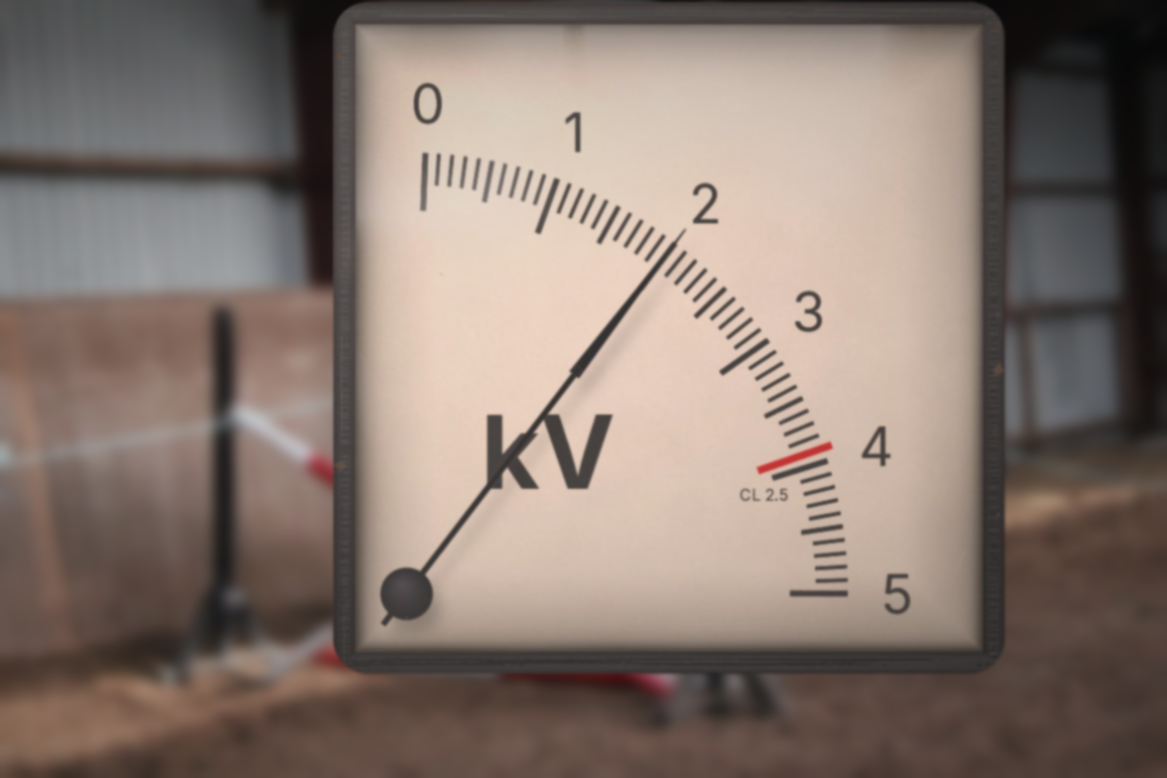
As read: **2** kV
